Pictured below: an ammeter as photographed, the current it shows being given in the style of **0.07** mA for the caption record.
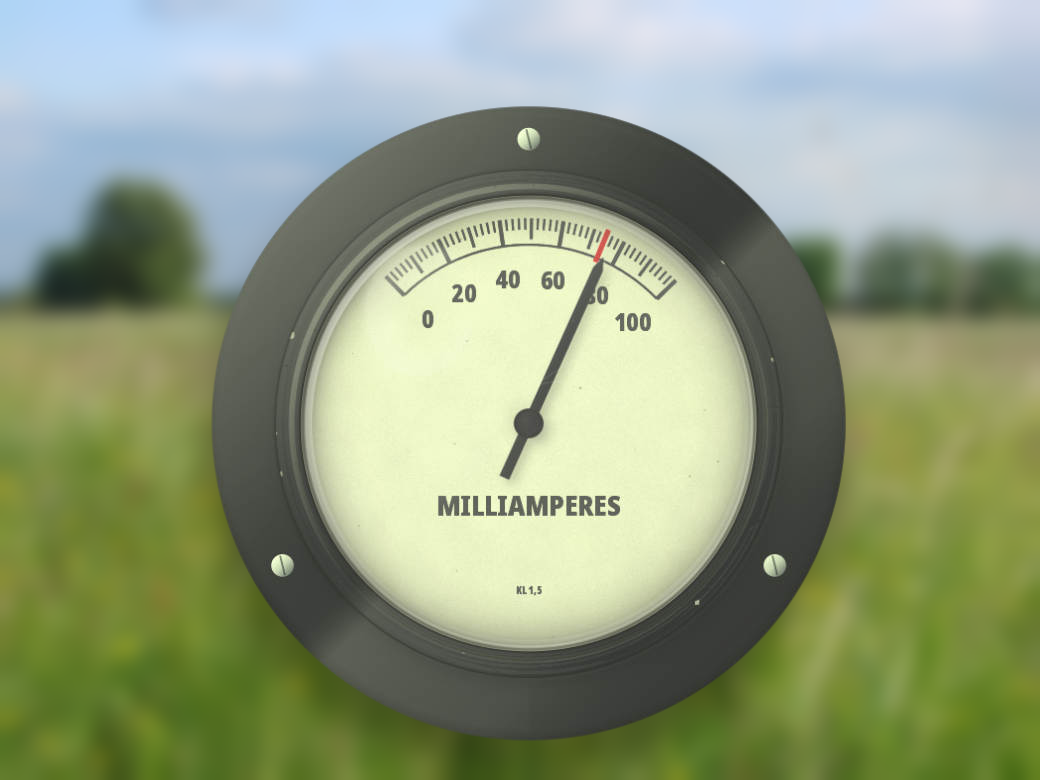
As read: **76** mA
